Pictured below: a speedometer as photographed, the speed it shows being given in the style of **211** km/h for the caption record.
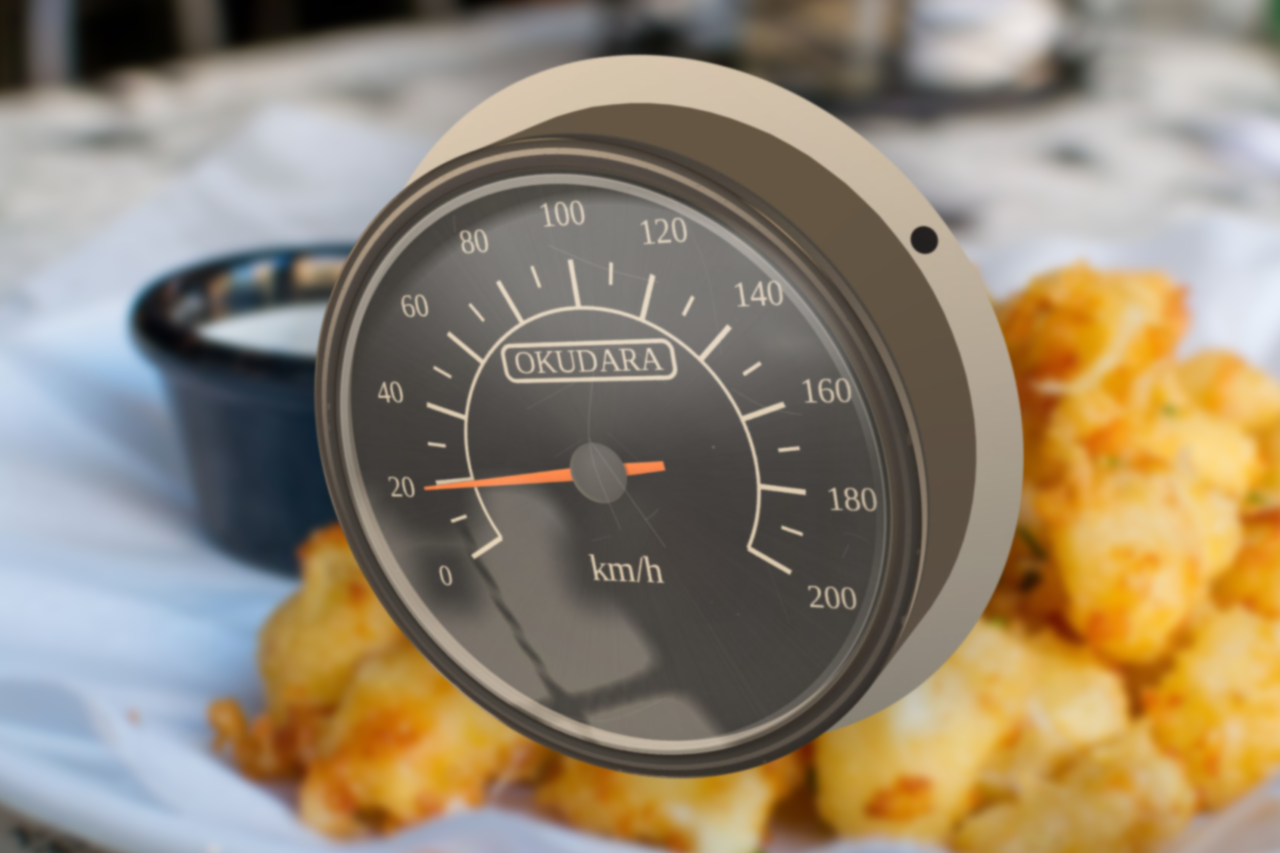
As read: **20** km/h
